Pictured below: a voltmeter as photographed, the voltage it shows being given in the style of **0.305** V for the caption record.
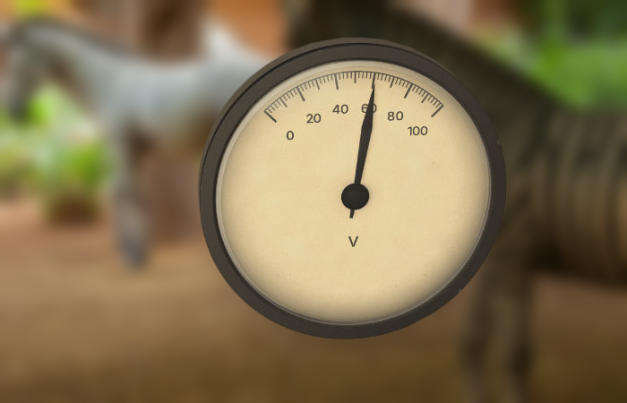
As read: **60** V
